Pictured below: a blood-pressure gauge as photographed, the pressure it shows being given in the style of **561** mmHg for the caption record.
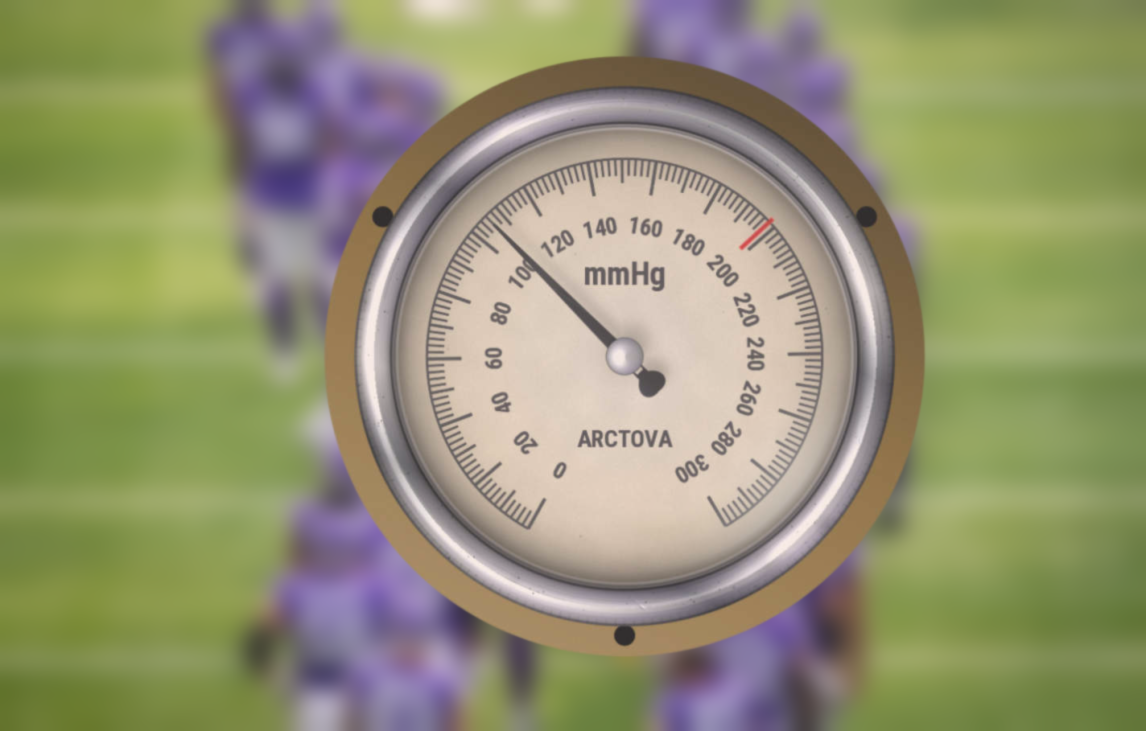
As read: **106** mmHg
